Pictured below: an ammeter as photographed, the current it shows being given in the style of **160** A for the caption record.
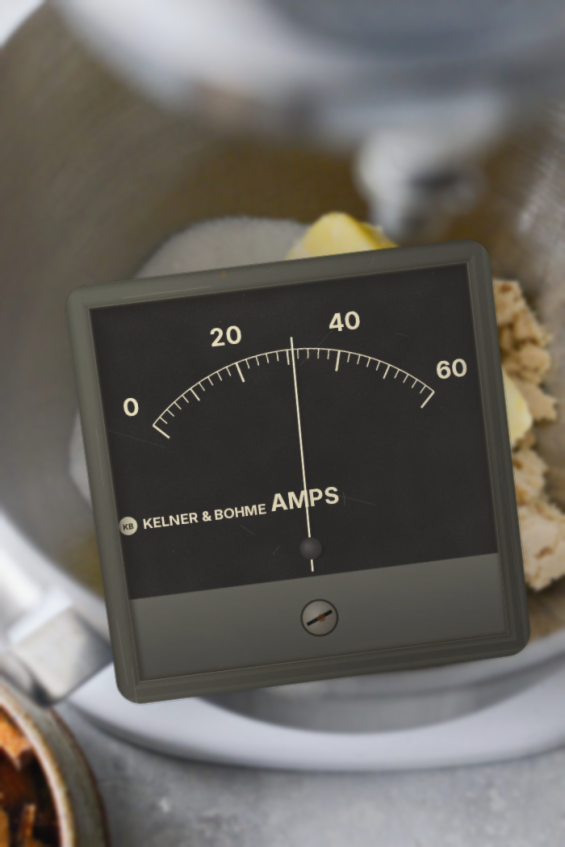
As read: **31** A
